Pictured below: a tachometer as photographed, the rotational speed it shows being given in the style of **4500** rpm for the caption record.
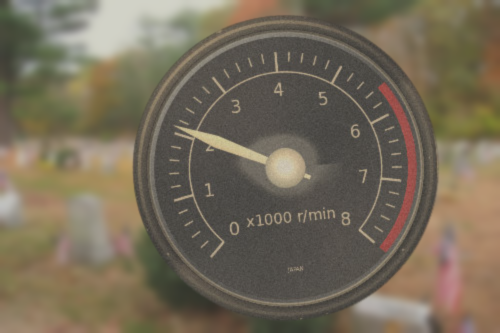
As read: **2100** rpm
